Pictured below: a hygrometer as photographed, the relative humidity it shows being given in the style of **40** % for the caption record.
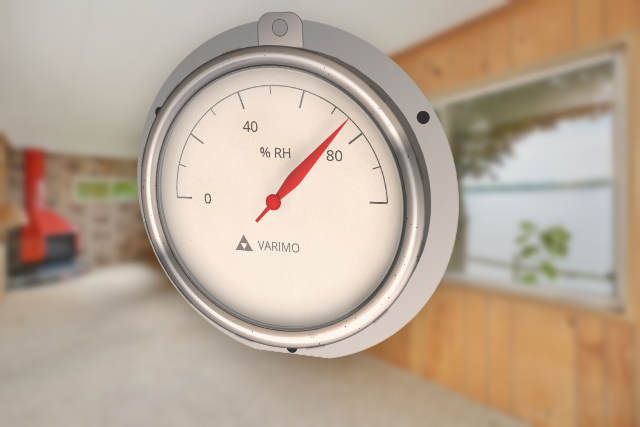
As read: **75** %
